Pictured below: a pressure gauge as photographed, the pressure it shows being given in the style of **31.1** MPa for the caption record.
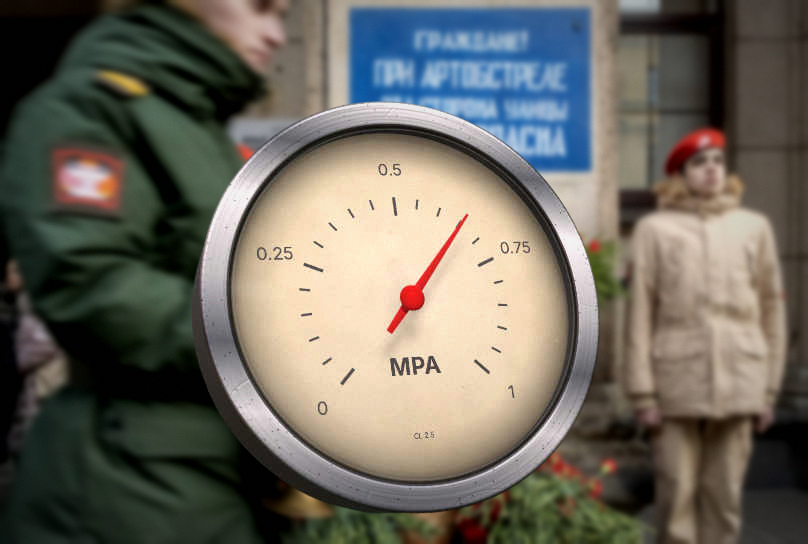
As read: **0.65** MPa
